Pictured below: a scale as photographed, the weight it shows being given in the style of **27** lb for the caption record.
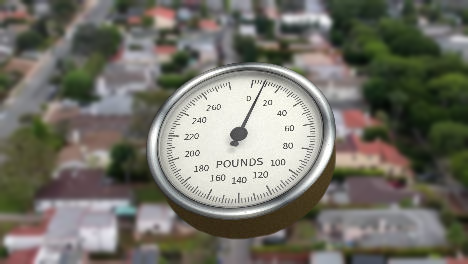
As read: **10** lb
